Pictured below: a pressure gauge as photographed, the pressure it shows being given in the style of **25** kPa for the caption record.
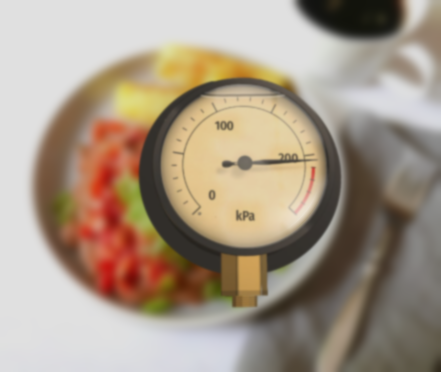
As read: **205** kPa
